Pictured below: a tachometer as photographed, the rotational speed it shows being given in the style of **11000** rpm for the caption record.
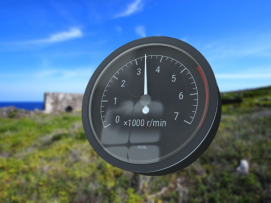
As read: **3400** rpm
